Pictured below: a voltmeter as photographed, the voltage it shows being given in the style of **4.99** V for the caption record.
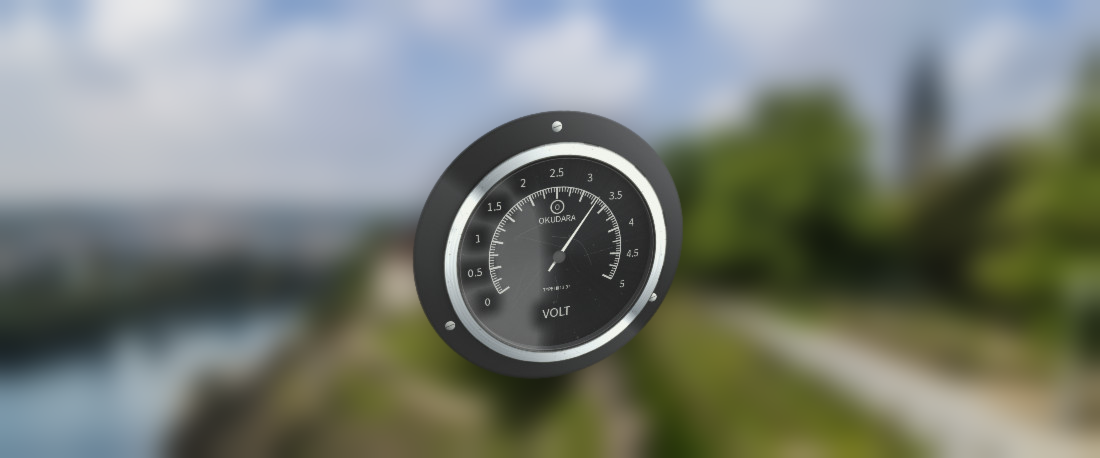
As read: **3.25** V
